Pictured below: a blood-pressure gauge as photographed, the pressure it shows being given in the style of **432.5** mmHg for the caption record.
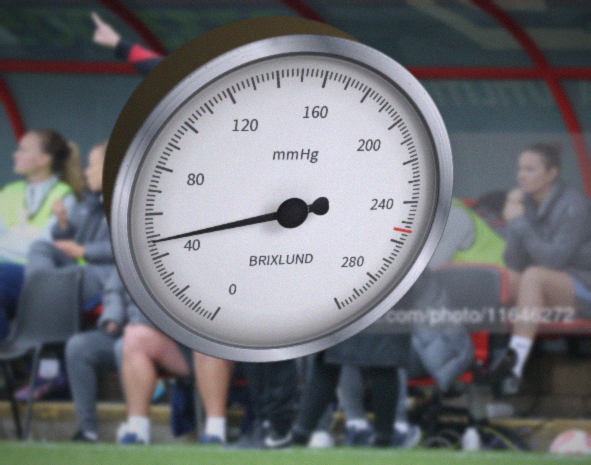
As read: **50** mmHg
